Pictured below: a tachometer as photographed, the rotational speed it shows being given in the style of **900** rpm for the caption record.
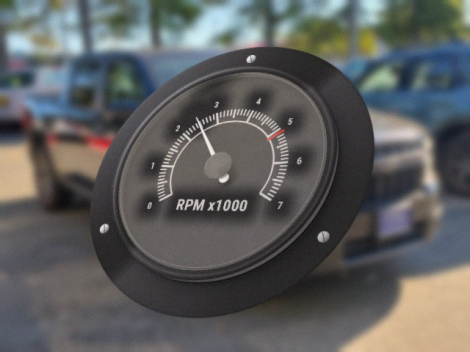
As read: **2500** rpm
